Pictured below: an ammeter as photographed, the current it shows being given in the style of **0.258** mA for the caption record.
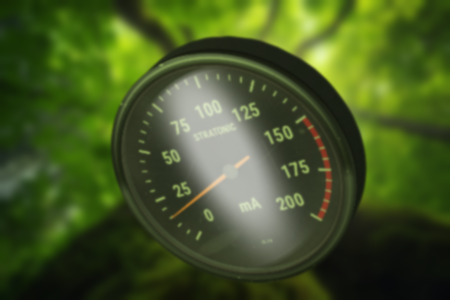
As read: **15** mA
